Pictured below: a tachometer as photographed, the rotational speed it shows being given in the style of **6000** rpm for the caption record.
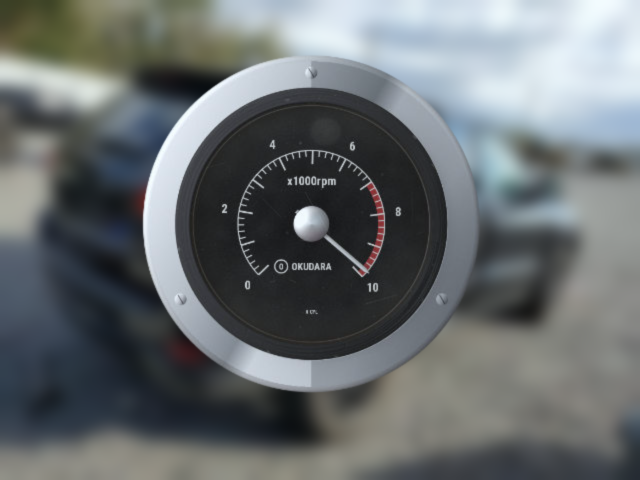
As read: **9800** rpm
